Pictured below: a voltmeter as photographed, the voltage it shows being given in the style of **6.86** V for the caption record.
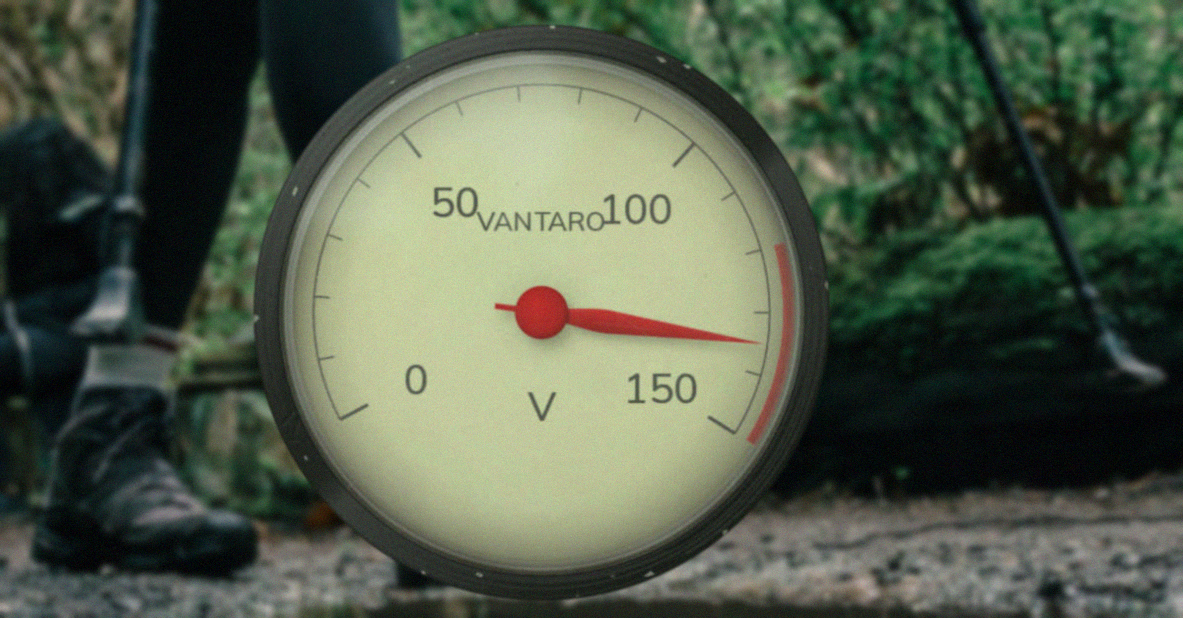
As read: **135** V
